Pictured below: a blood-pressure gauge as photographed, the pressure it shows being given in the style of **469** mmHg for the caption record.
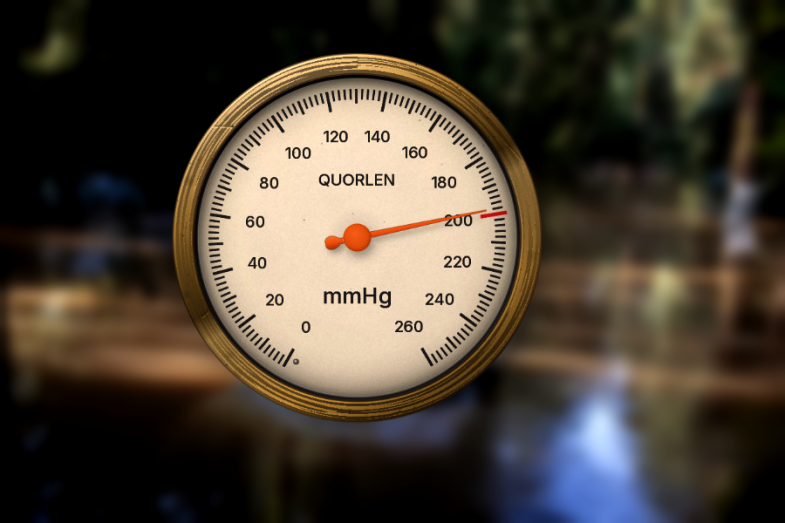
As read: **198** mmHg
